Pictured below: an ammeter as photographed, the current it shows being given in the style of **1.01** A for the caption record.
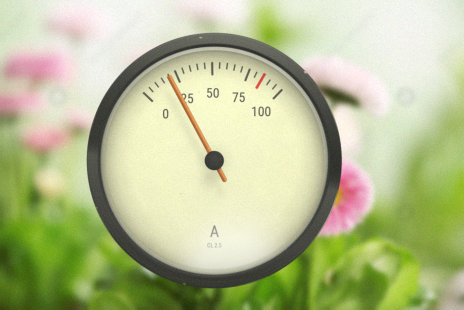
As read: **20** A
